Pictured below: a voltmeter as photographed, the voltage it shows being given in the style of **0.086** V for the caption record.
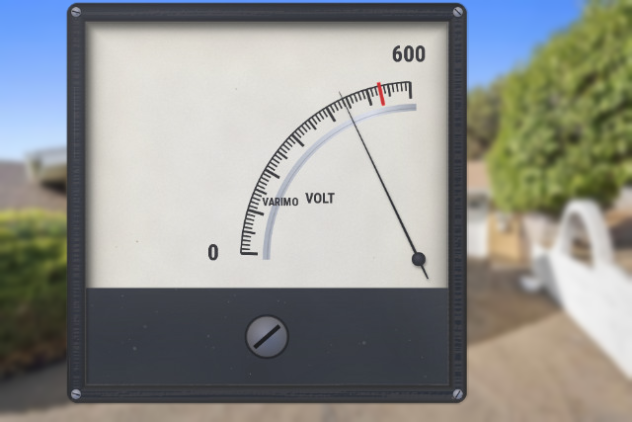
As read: **440** V
